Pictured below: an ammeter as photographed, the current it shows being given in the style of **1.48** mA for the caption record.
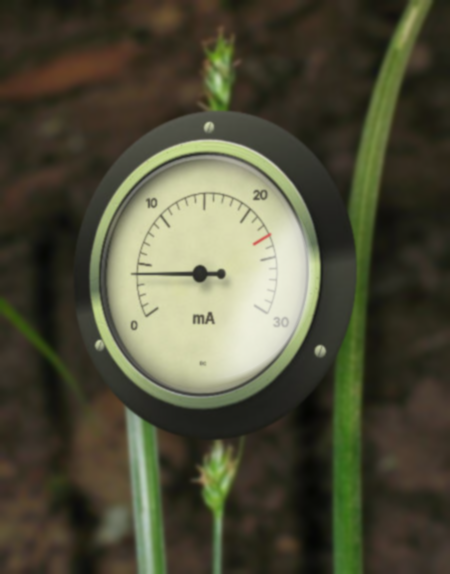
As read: **4** mA
